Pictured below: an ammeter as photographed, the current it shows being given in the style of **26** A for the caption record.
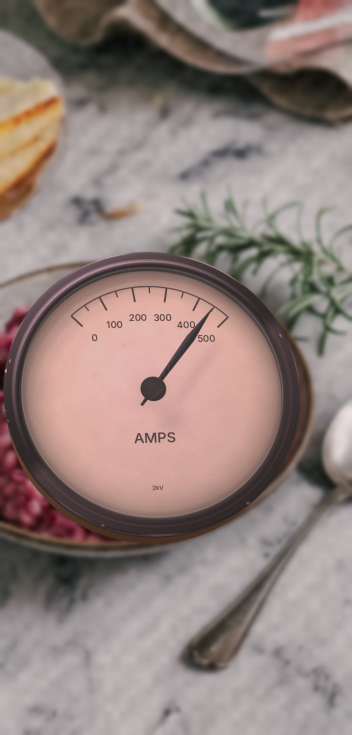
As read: **450** A
